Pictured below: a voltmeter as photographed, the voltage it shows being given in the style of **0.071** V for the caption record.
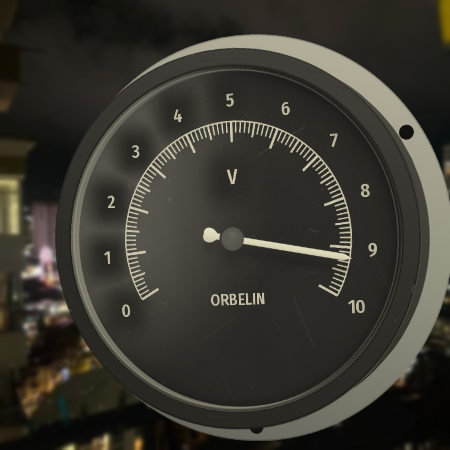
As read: **9.2** V
